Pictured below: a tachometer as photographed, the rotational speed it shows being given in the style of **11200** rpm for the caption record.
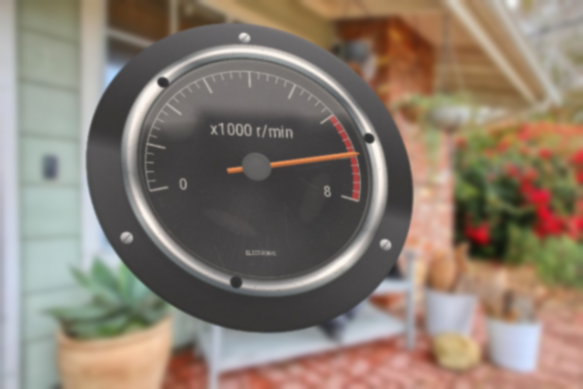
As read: **7000** rpm
